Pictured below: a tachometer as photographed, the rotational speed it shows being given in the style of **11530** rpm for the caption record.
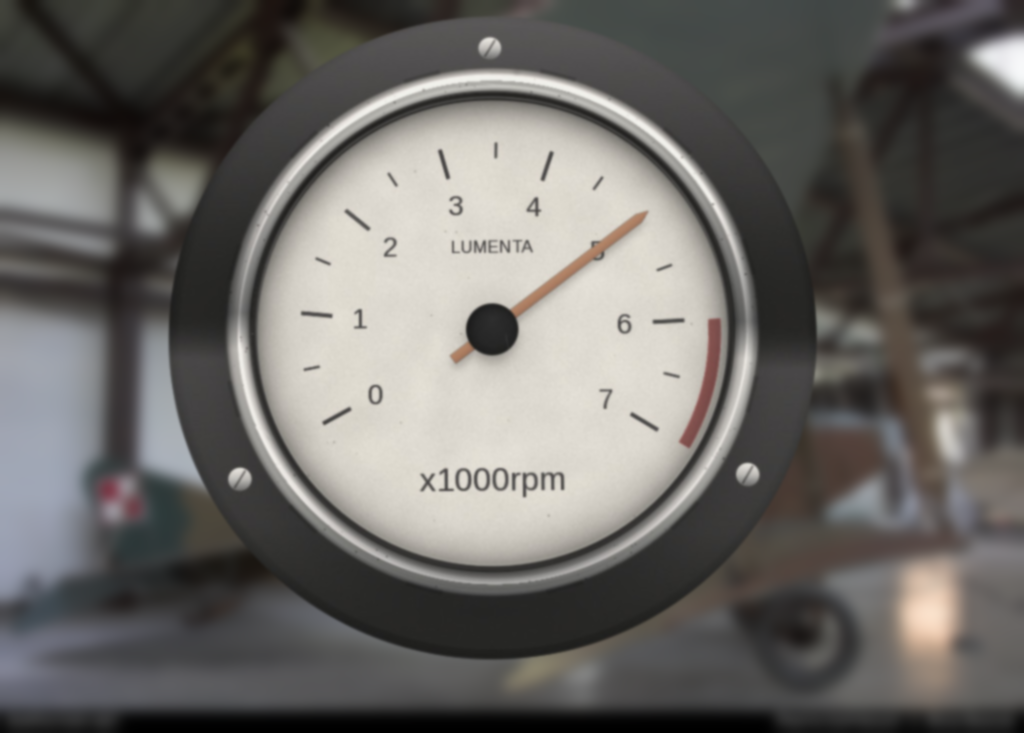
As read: **5000** rpm
